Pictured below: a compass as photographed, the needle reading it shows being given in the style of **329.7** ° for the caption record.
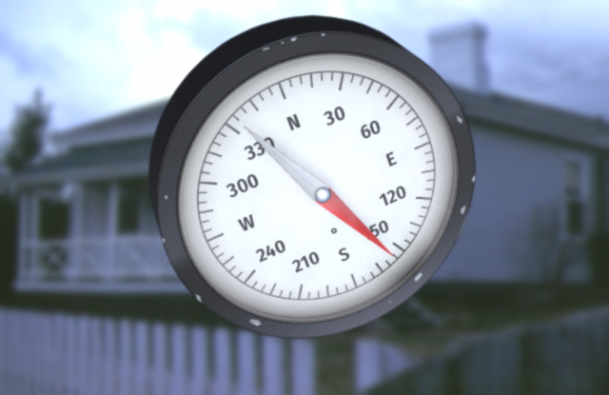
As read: **155** °
